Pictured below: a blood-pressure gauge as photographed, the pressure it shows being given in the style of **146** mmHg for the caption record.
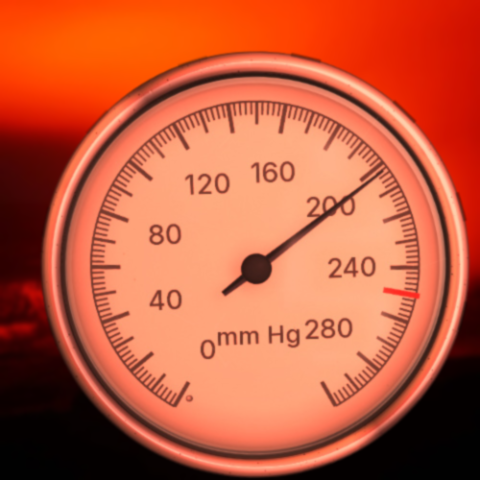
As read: **202** mmHg
